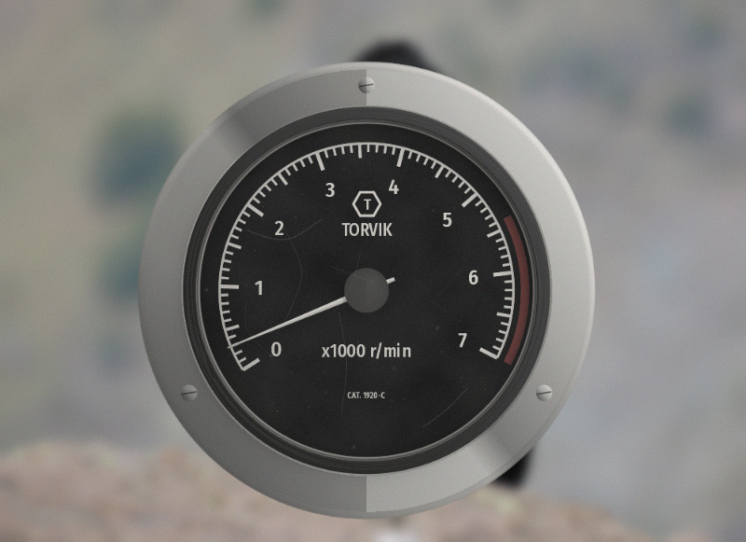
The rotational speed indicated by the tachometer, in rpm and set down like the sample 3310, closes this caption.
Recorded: 300
